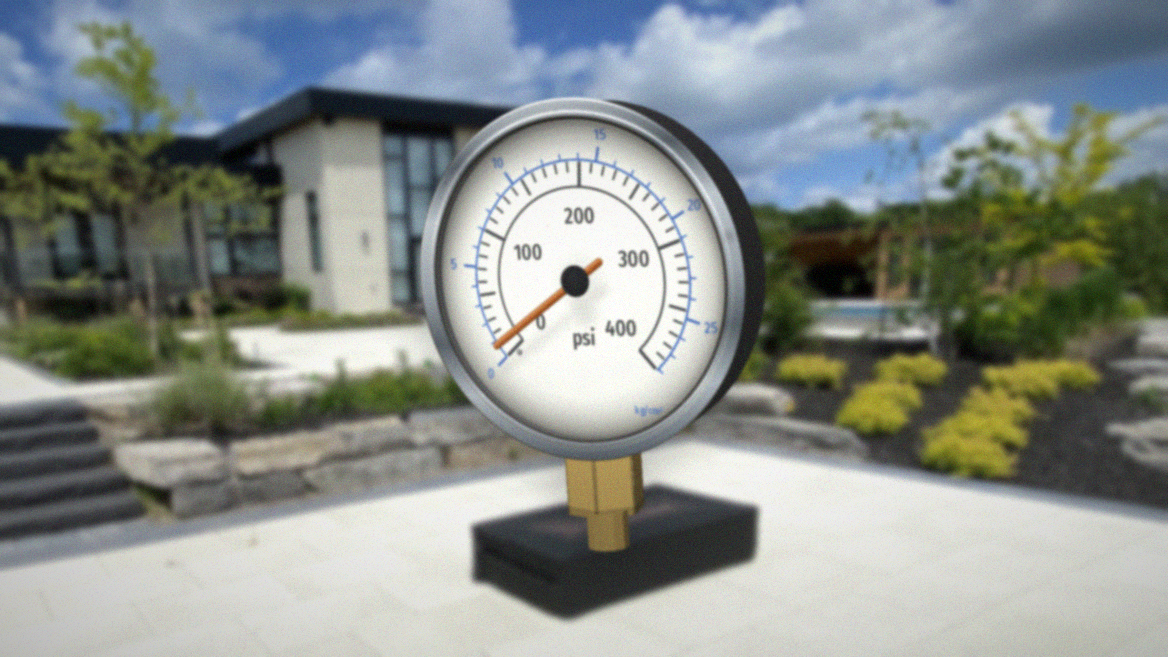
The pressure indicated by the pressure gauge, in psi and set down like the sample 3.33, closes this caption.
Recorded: 10
